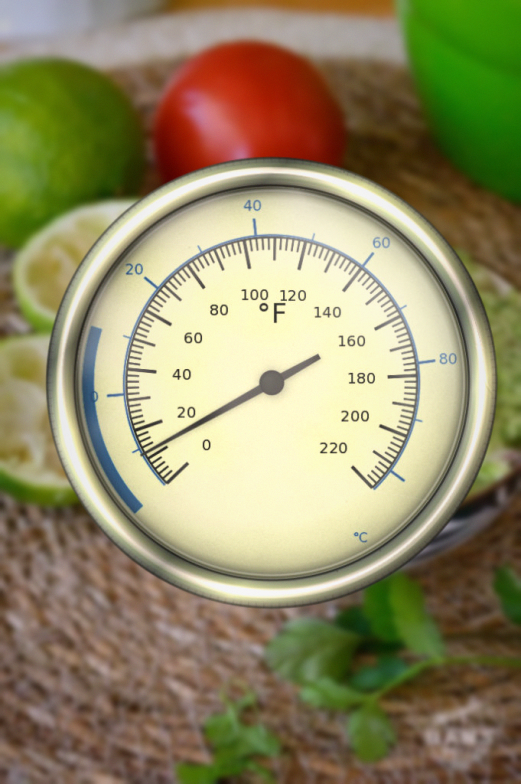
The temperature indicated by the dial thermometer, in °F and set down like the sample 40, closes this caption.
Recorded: 12
